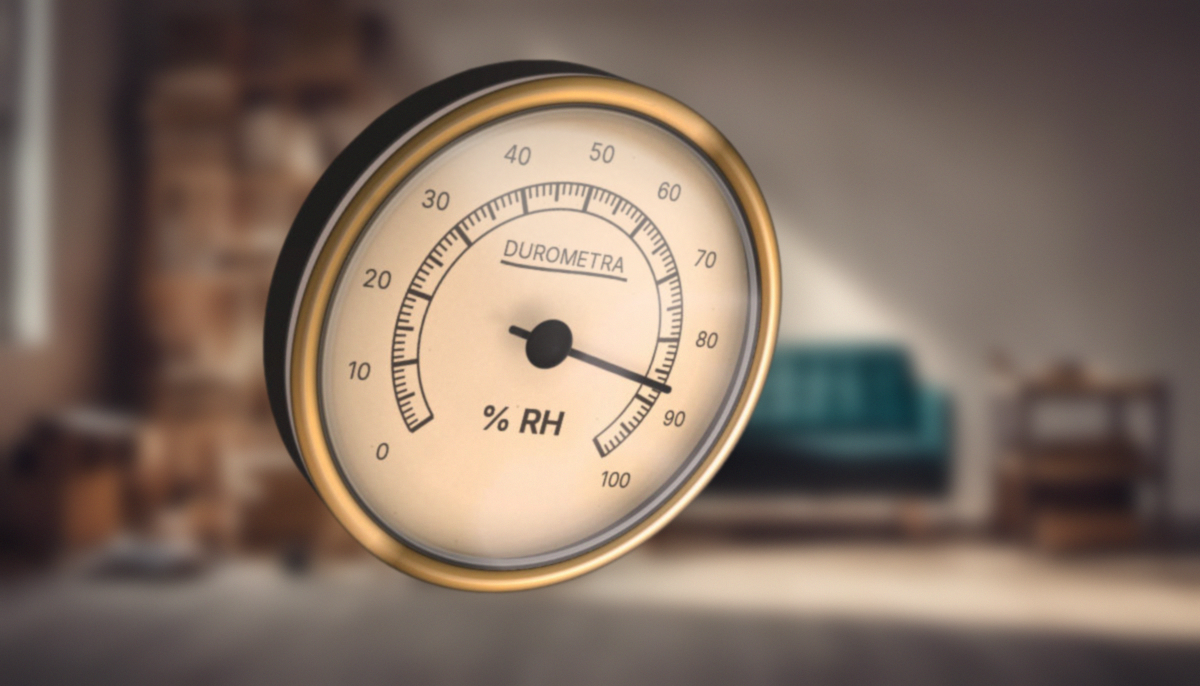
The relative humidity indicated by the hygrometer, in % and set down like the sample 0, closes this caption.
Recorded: 87
